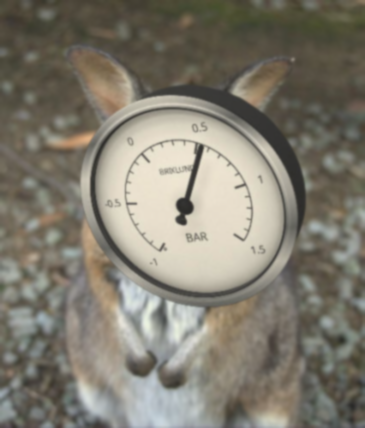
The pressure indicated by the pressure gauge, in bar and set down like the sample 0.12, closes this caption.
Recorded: 0.55
